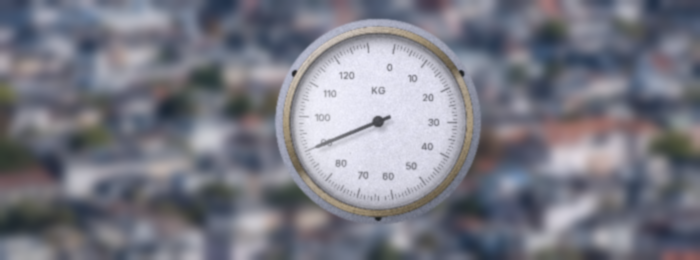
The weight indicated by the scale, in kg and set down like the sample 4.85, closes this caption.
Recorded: 90
